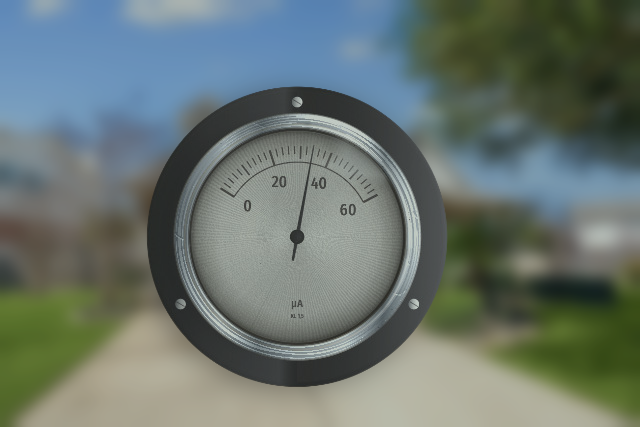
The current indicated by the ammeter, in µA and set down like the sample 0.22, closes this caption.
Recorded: 34
